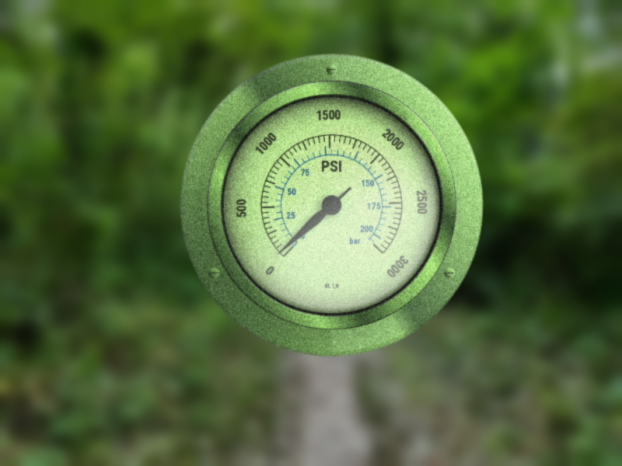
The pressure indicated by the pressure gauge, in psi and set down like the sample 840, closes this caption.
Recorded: 50
